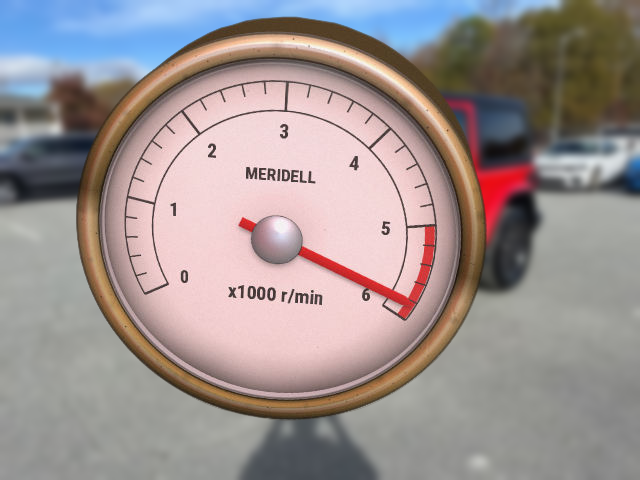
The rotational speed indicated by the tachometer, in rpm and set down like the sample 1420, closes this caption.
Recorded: 5800
